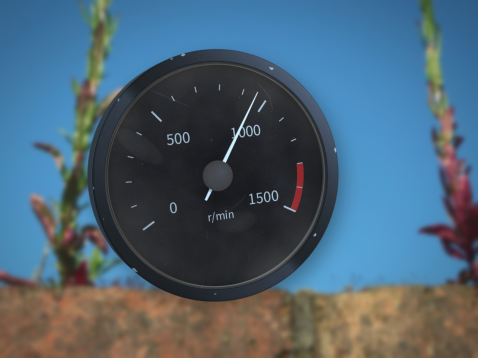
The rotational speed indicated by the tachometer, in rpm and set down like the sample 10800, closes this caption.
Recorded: 950
